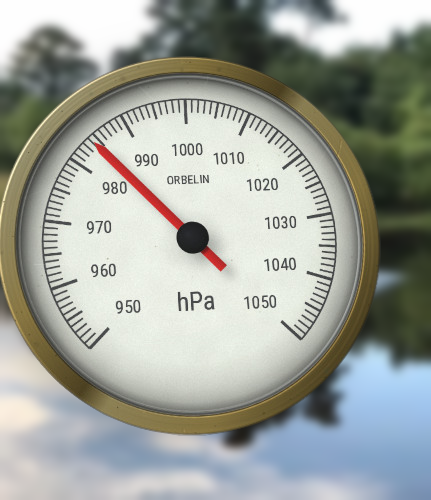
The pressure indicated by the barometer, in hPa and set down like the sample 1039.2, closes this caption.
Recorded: 984
